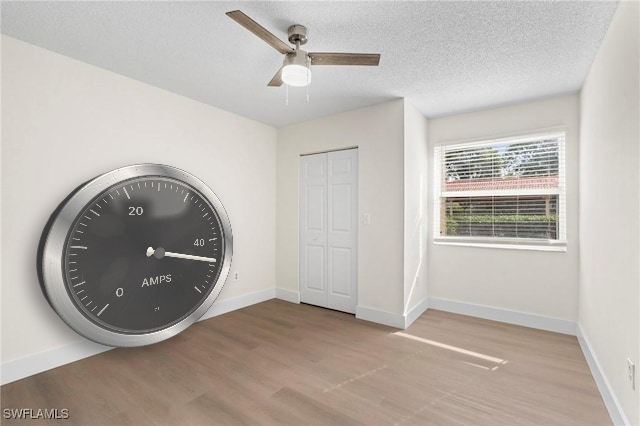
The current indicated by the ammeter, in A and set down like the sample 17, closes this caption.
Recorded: 44
